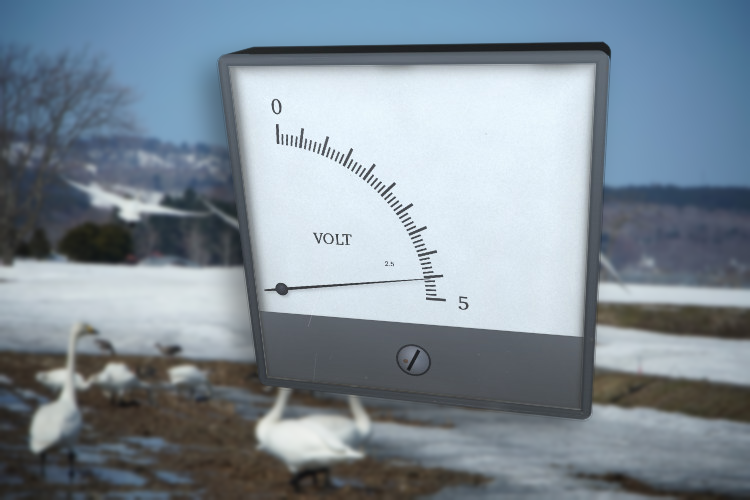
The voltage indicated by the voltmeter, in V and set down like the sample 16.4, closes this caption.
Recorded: 4.5
